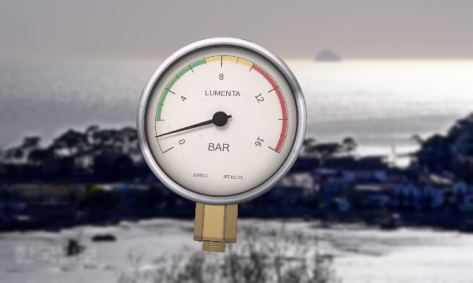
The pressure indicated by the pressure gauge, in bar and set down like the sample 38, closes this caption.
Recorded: 1
